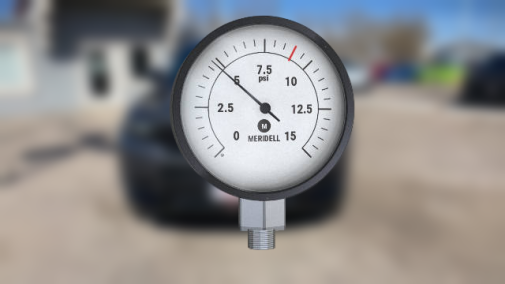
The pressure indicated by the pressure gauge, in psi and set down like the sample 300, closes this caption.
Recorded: 4.75
